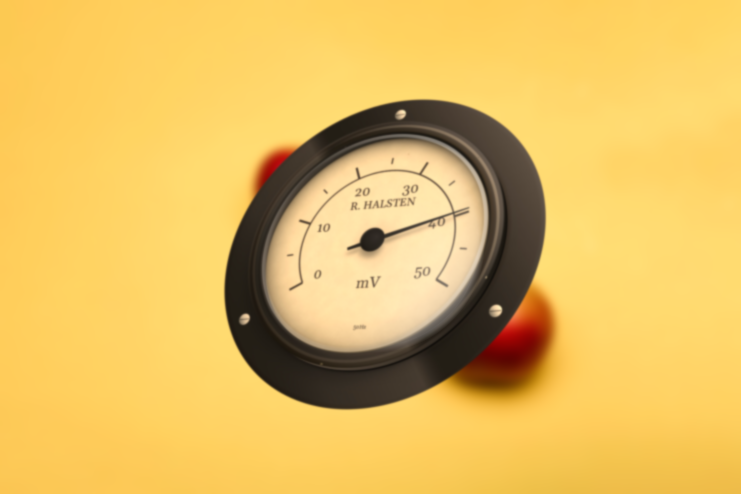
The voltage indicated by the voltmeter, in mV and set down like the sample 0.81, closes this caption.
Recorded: 40
